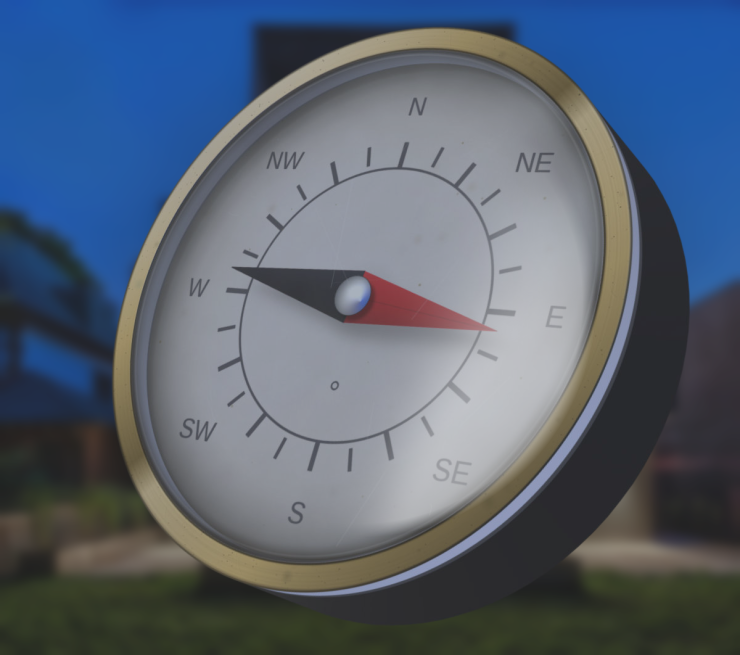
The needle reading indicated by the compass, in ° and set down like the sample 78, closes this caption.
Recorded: 97.5
